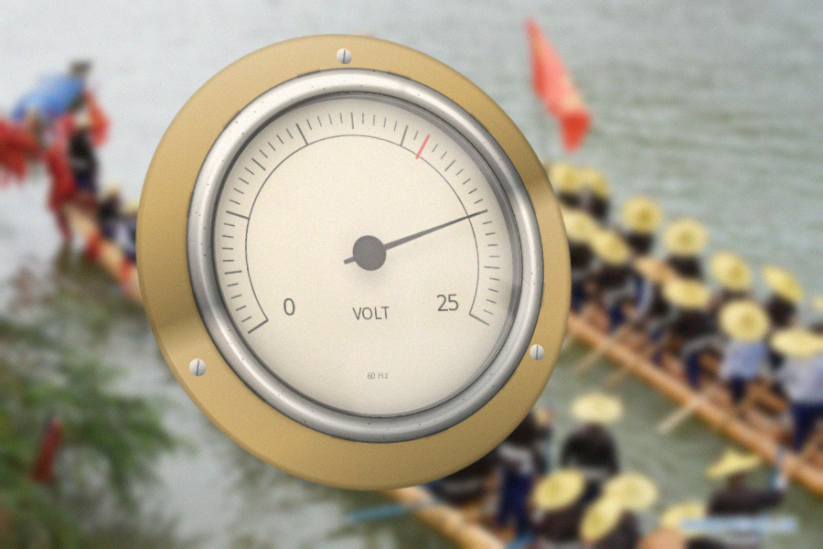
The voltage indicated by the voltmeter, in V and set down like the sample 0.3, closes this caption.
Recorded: 20
